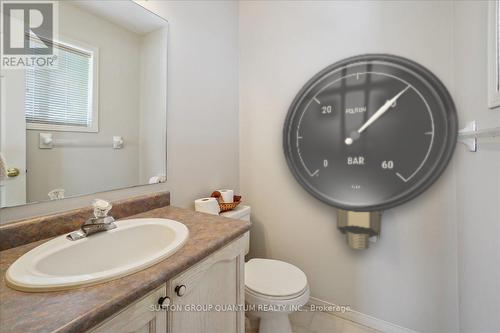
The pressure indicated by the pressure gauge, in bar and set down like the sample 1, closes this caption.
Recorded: 40
